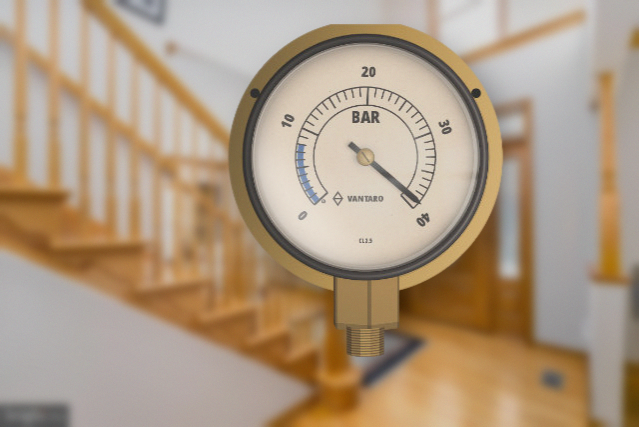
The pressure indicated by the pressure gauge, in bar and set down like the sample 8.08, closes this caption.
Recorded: 39
